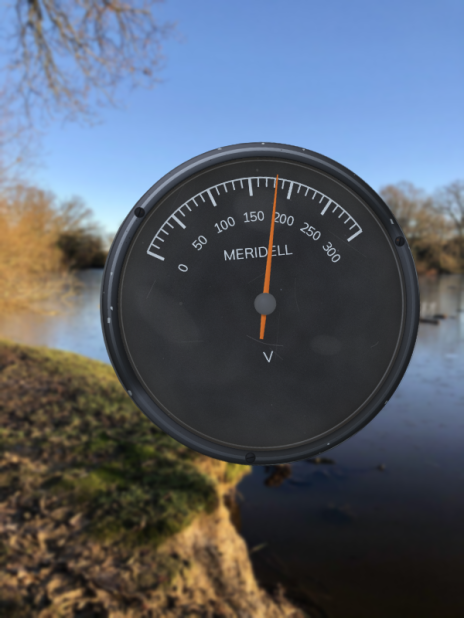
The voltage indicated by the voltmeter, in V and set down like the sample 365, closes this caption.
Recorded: 180
